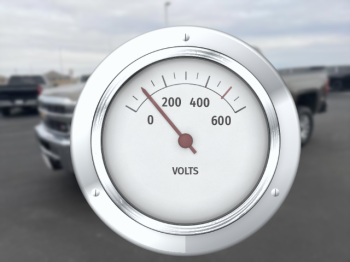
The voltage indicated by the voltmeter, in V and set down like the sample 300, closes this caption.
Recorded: 100
